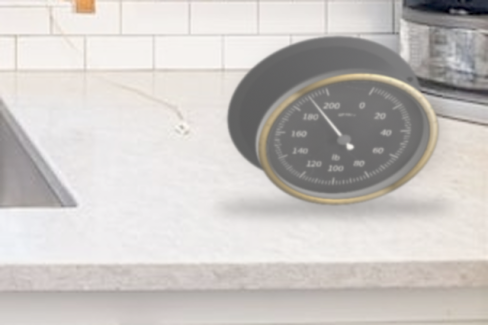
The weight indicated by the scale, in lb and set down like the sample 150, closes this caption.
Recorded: 190
